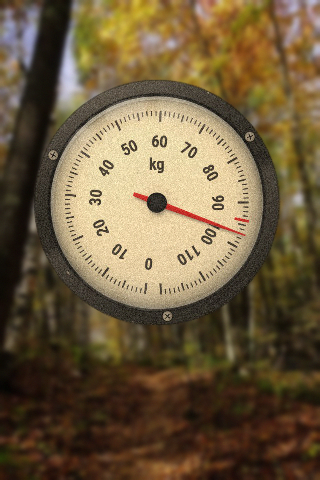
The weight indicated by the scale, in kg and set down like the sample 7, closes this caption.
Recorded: 97
